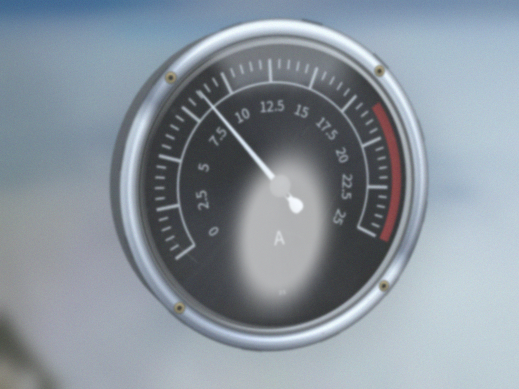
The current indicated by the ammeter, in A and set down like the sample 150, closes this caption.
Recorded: 8.5
